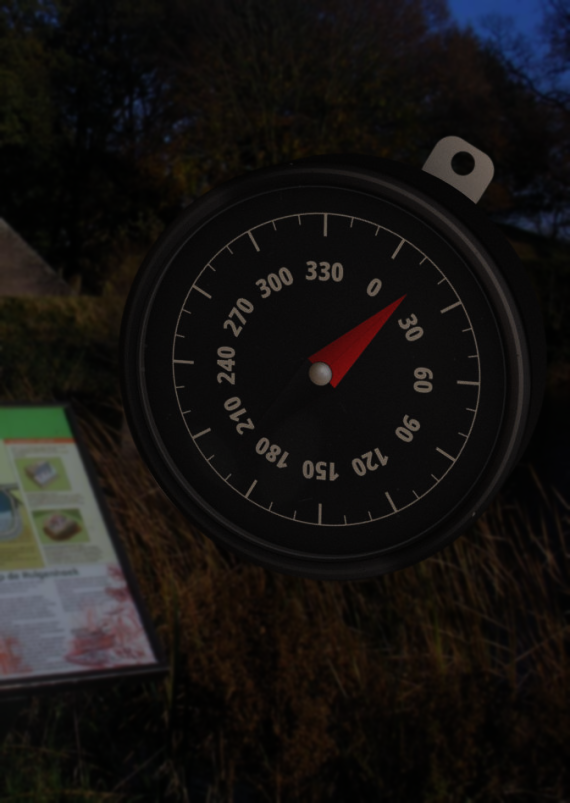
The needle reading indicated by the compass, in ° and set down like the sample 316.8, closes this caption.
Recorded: 15
